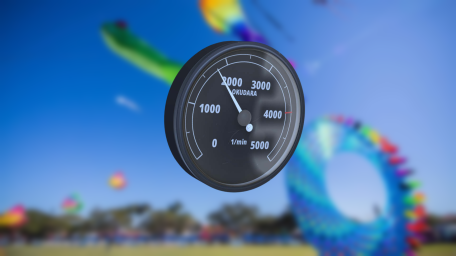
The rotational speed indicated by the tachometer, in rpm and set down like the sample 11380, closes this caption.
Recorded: 1750
